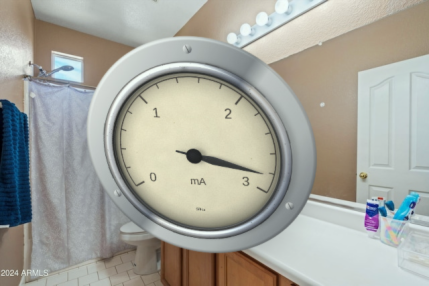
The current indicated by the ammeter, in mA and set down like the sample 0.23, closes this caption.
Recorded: 2.8
